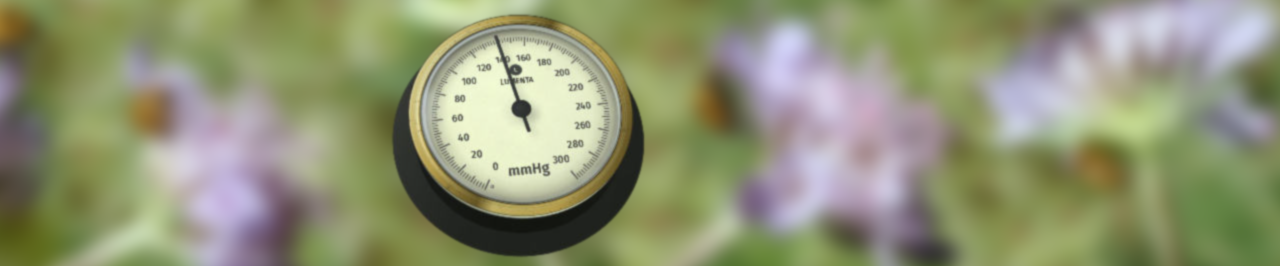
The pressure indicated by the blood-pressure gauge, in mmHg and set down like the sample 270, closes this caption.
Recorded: 140
